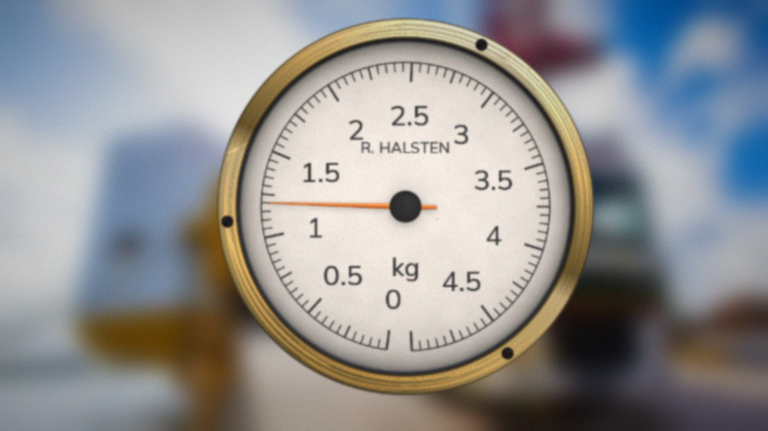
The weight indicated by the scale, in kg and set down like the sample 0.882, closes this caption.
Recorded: 1.2
